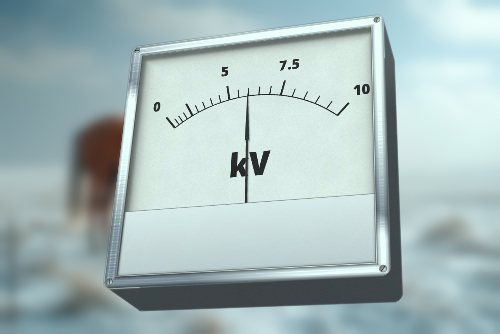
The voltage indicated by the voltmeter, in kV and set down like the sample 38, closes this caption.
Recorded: 6
